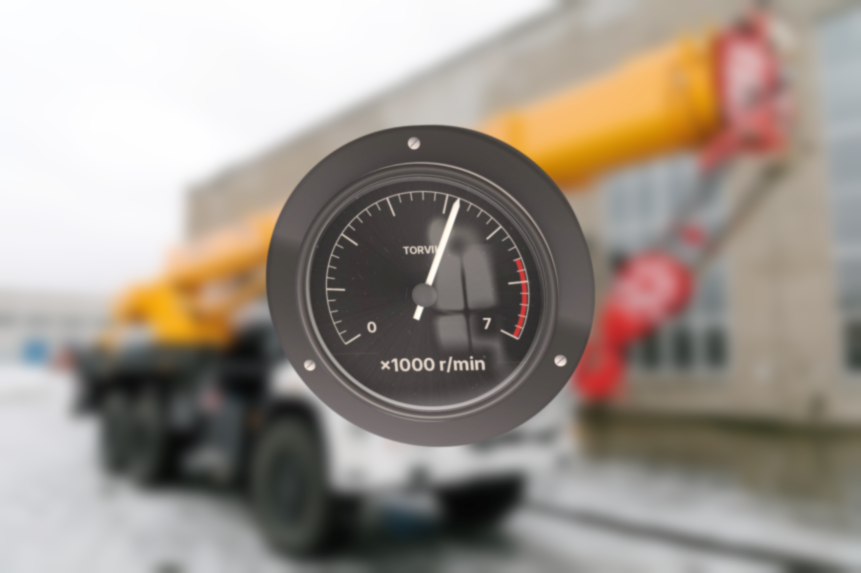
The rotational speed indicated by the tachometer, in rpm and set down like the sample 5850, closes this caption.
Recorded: 4200
